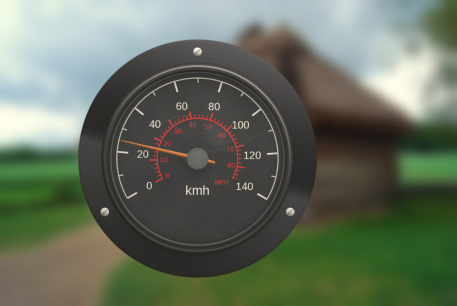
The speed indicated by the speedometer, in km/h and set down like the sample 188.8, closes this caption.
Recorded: 25
